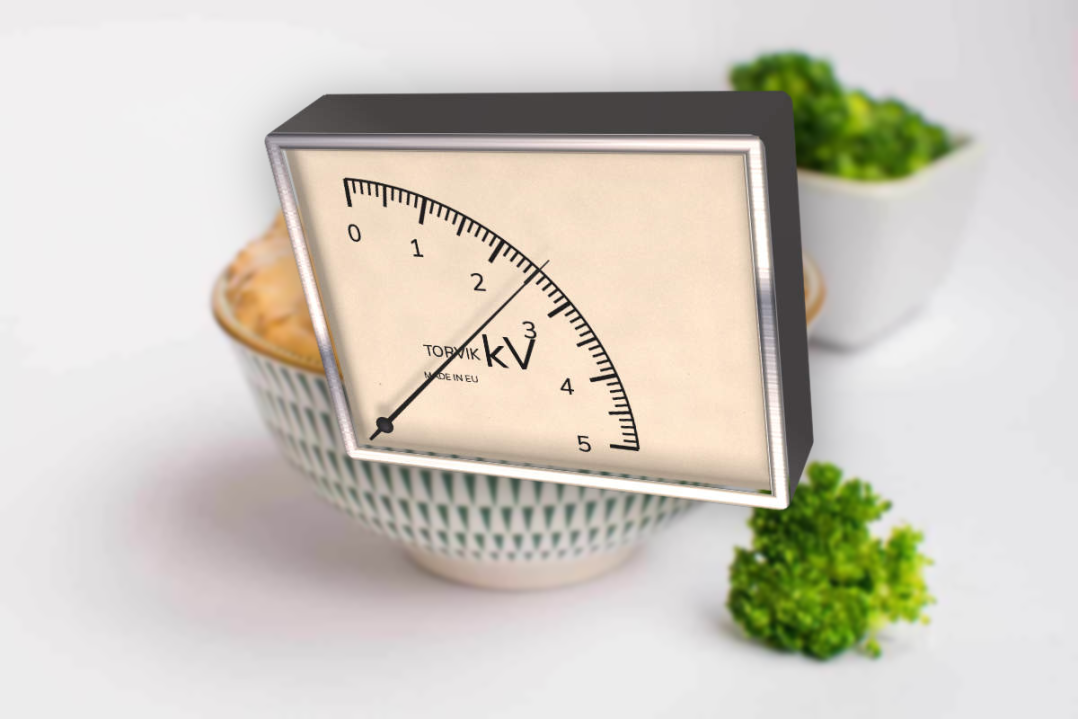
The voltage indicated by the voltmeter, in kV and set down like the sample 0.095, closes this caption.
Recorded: 2.5
